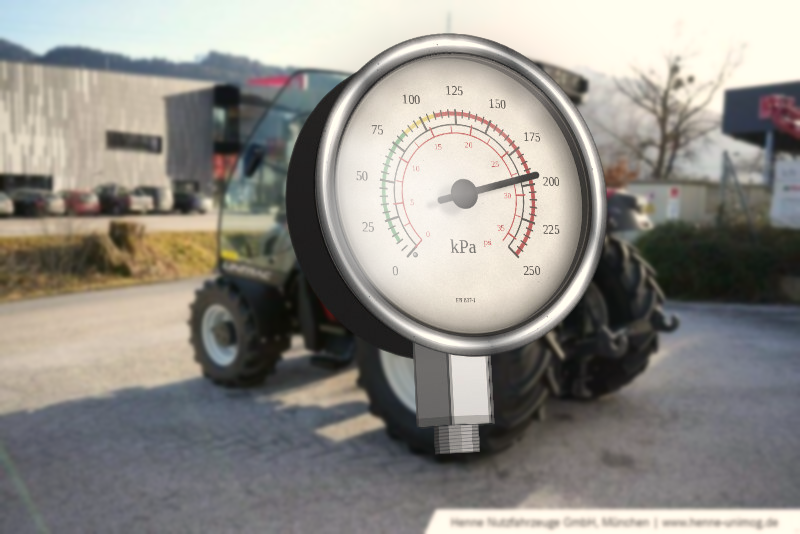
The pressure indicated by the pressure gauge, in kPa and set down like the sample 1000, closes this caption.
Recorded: 195
